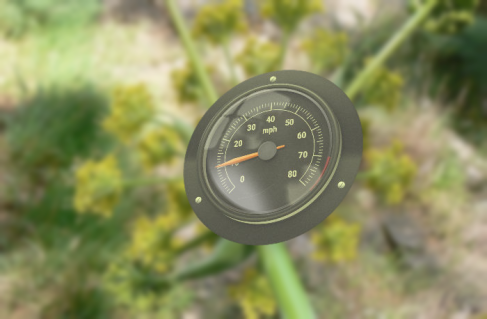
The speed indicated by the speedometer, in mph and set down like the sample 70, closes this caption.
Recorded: 10
